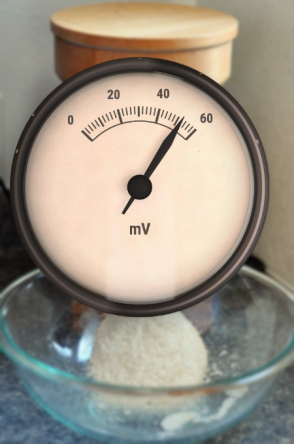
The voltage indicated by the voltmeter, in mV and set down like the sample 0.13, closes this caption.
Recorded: 52
